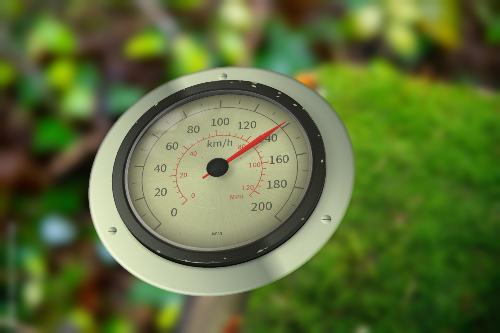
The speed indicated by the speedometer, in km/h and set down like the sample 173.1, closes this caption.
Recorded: 140
